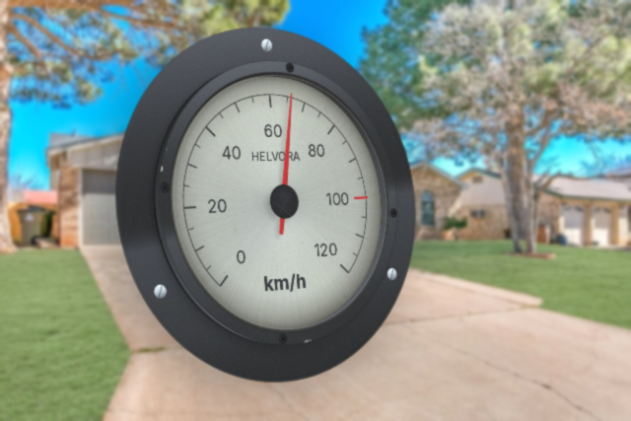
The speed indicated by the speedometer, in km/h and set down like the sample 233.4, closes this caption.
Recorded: 65
